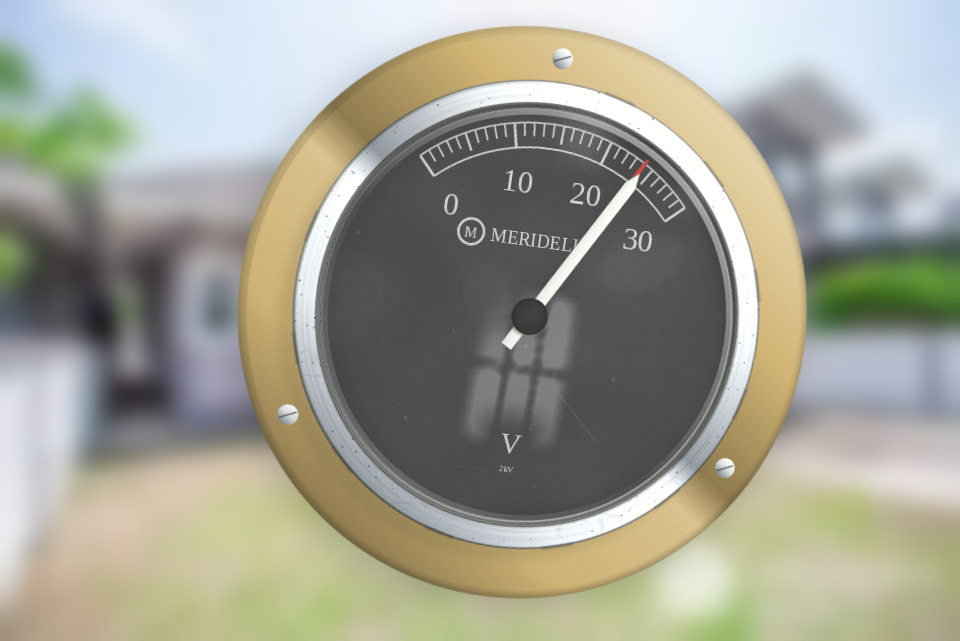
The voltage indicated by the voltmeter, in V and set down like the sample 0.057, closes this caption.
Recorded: 24
